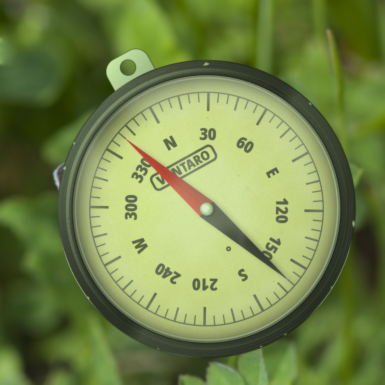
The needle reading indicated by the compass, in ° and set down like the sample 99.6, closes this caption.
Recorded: 340
